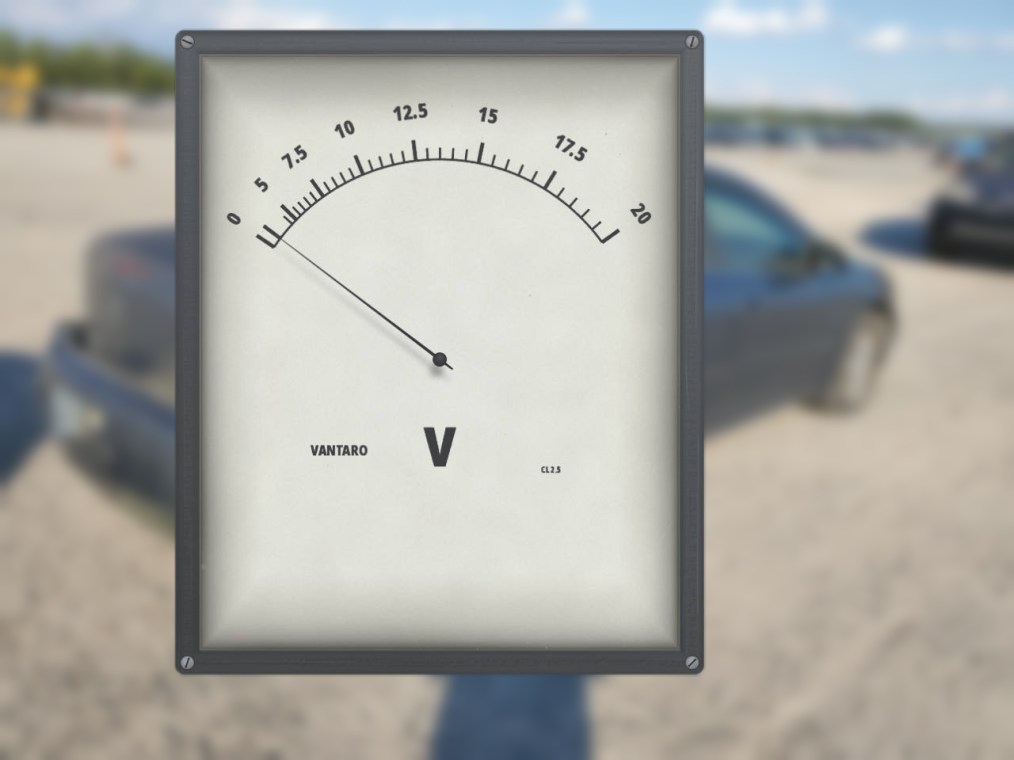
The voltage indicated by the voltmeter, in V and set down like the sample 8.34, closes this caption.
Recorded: 2.5
